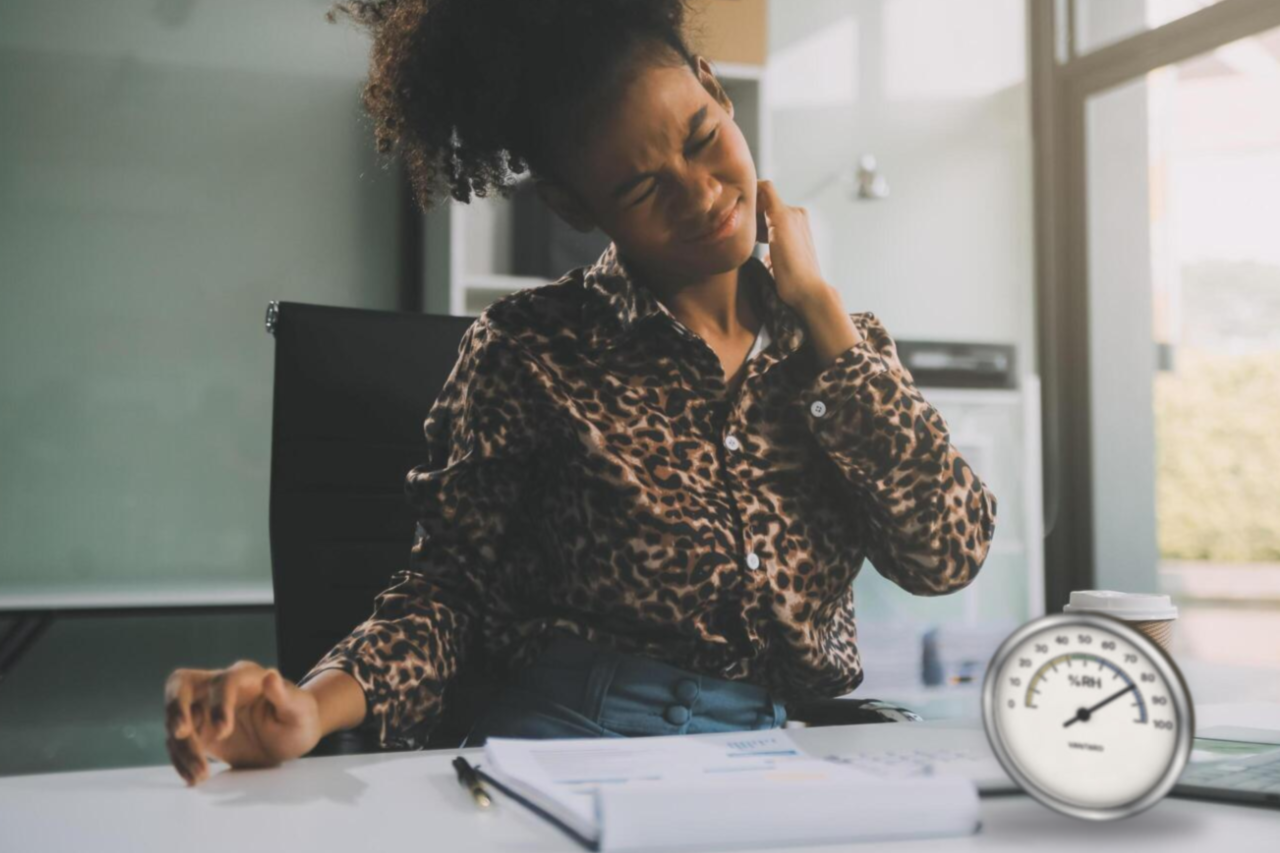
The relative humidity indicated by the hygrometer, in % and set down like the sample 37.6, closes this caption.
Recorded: 80
